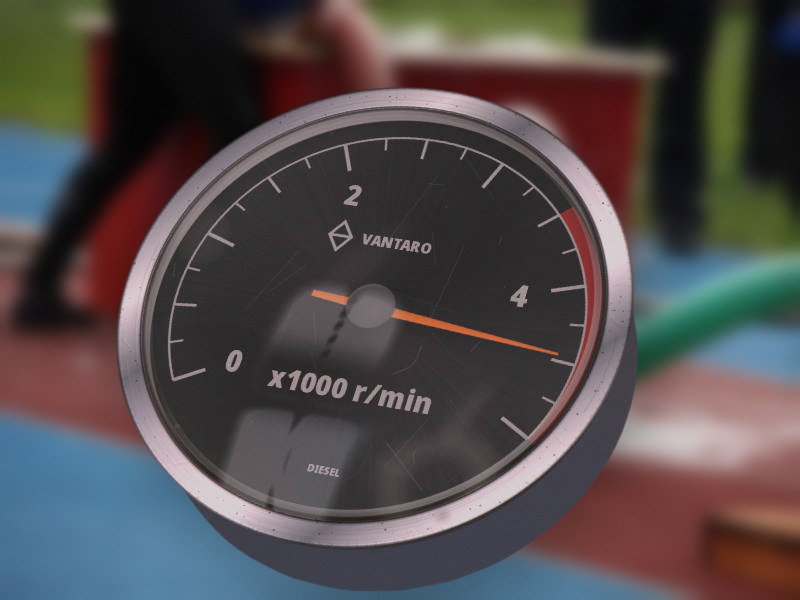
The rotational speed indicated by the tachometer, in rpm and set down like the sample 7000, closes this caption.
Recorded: 4500
